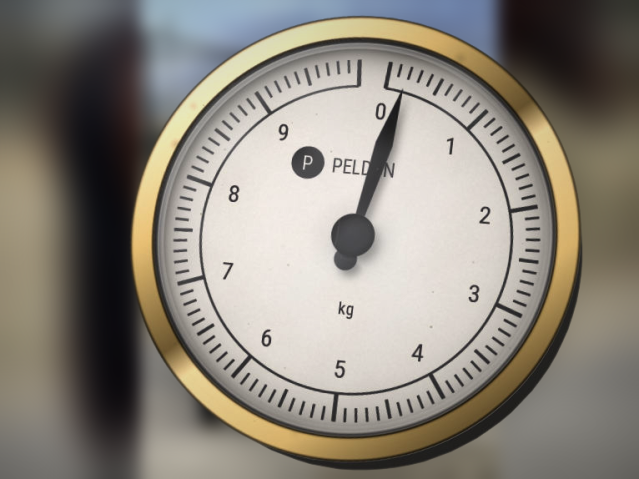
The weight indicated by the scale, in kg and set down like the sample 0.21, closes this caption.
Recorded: 0.2
